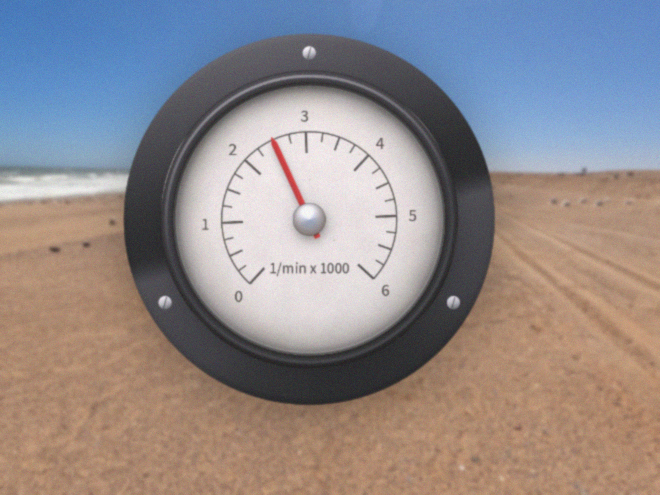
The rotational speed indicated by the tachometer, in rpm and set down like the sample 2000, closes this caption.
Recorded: 2500
